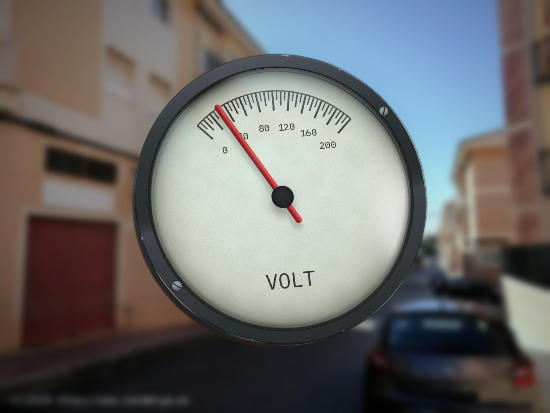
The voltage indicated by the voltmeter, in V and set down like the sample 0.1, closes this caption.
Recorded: 30
